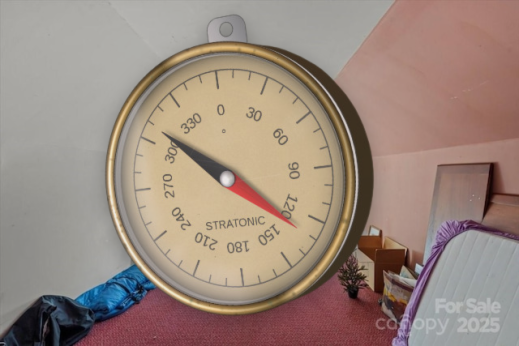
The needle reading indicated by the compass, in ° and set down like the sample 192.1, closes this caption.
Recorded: 130
